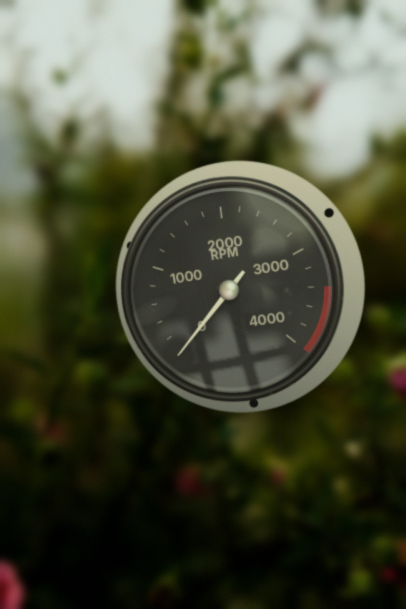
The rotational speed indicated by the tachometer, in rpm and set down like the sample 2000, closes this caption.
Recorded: 0
